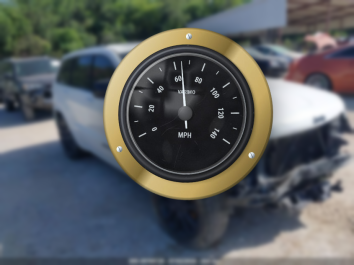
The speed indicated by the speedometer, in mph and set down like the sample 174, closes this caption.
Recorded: 65
